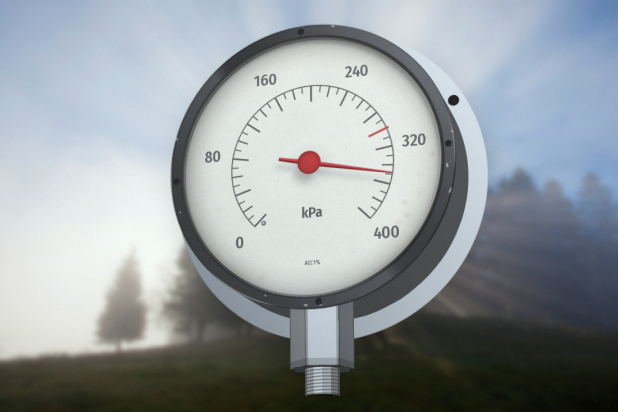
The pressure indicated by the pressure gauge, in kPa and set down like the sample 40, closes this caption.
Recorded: 350
